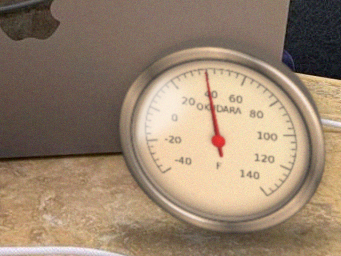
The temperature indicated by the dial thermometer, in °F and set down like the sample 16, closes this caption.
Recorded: 40
